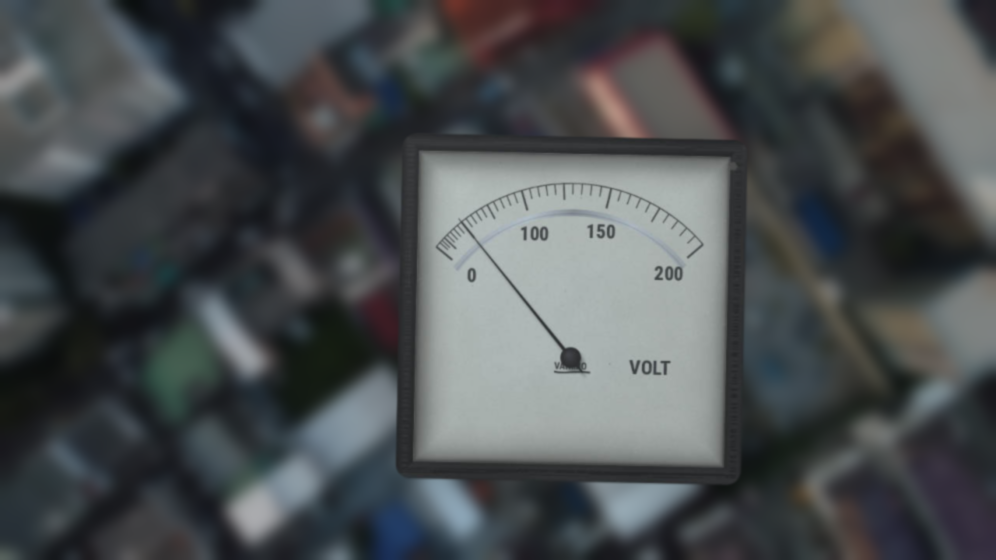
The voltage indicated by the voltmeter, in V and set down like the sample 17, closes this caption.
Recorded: 50
